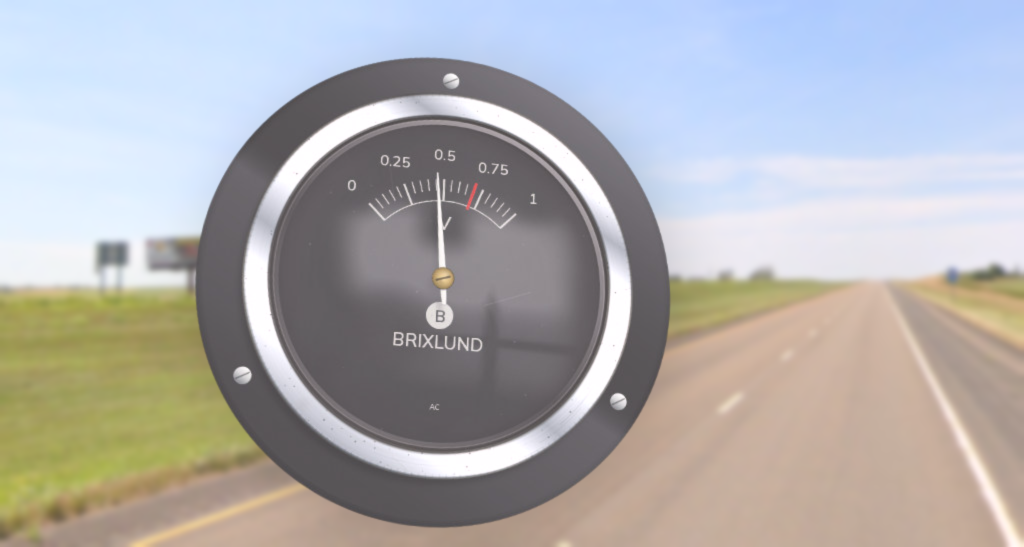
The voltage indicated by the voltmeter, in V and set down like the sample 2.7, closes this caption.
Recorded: 0.45
